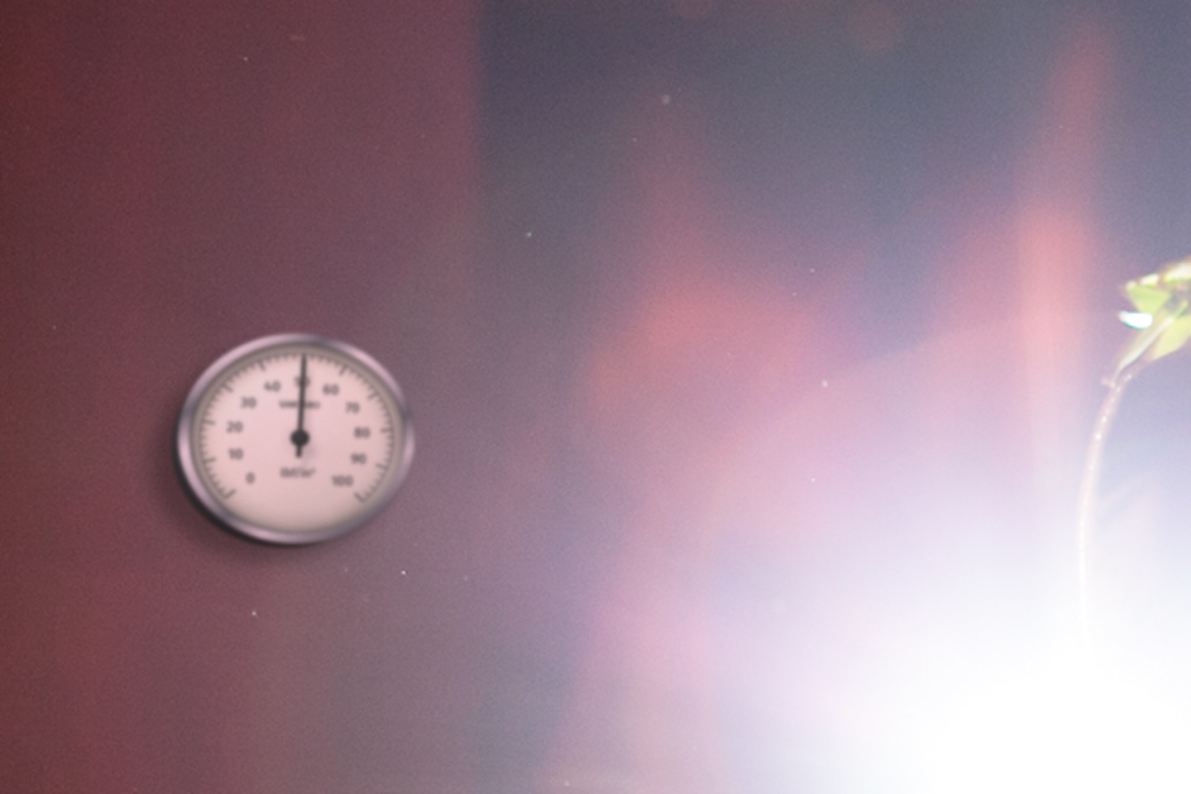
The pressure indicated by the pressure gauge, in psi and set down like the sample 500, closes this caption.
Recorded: 50
